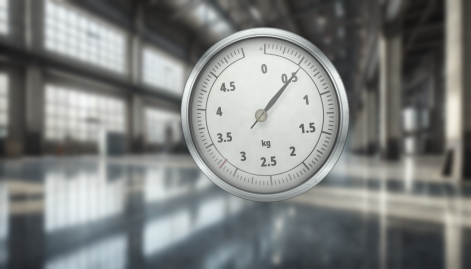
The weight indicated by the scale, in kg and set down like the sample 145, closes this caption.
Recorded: 0.55
